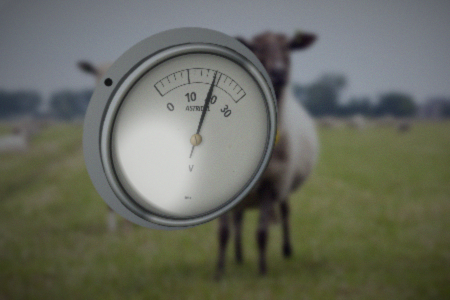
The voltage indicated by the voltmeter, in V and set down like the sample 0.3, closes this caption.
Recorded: 18
